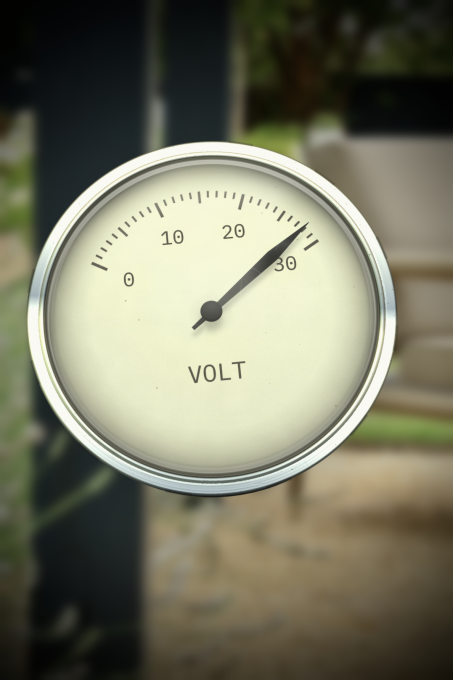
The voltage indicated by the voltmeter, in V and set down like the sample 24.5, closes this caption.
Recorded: 28
